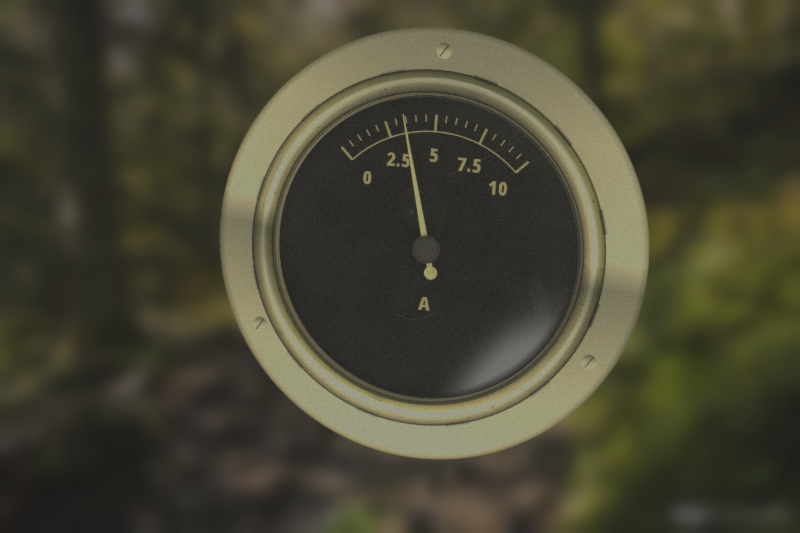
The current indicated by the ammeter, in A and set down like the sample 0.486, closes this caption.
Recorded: 3.5
